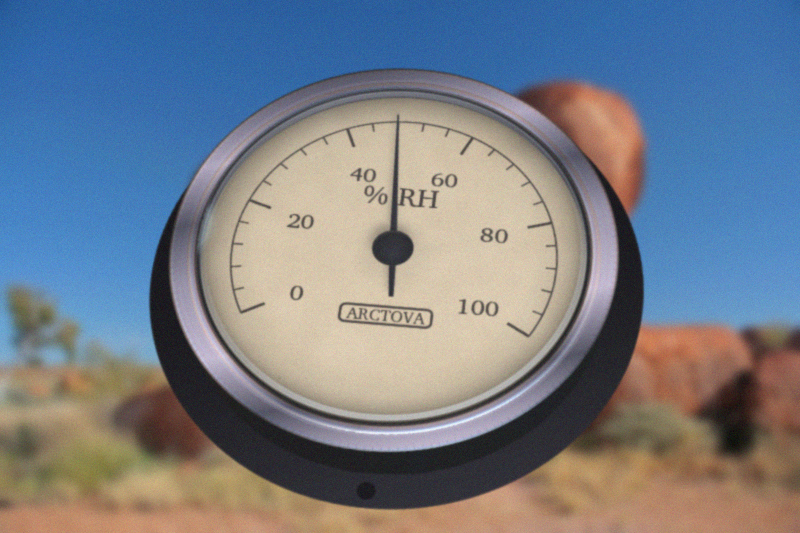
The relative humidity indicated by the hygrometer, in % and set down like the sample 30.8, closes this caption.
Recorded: 48
